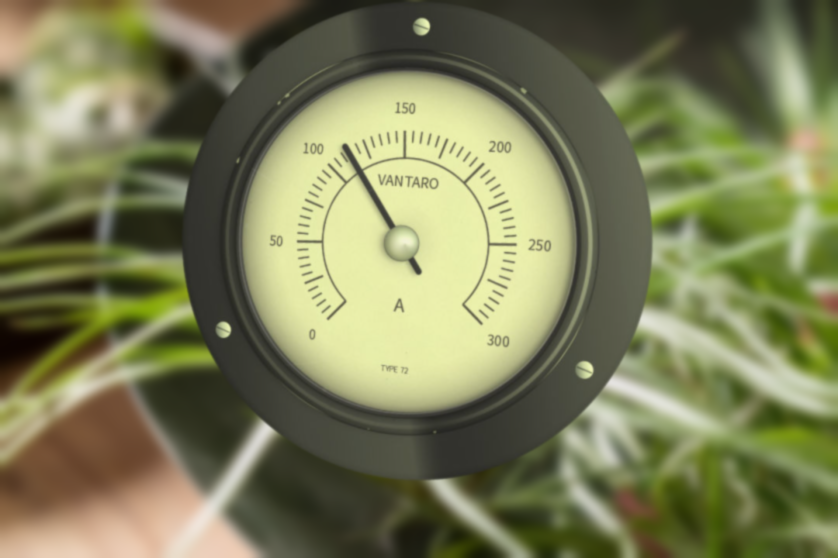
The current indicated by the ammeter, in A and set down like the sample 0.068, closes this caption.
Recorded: 115
